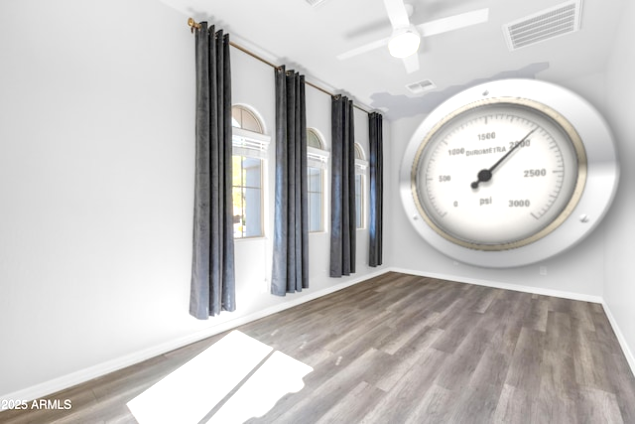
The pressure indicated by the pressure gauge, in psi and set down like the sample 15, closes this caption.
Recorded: 2000
